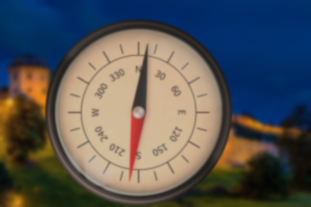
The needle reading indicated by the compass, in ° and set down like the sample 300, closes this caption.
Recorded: 187.5
